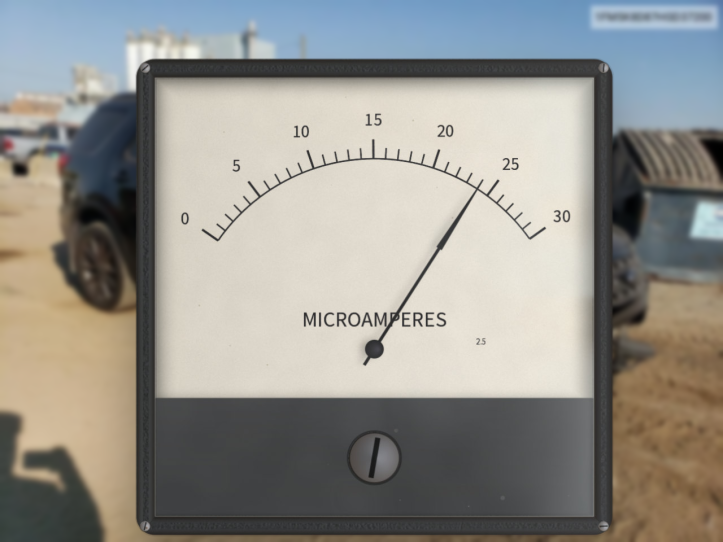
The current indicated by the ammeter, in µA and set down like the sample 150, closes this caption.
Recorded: 24
